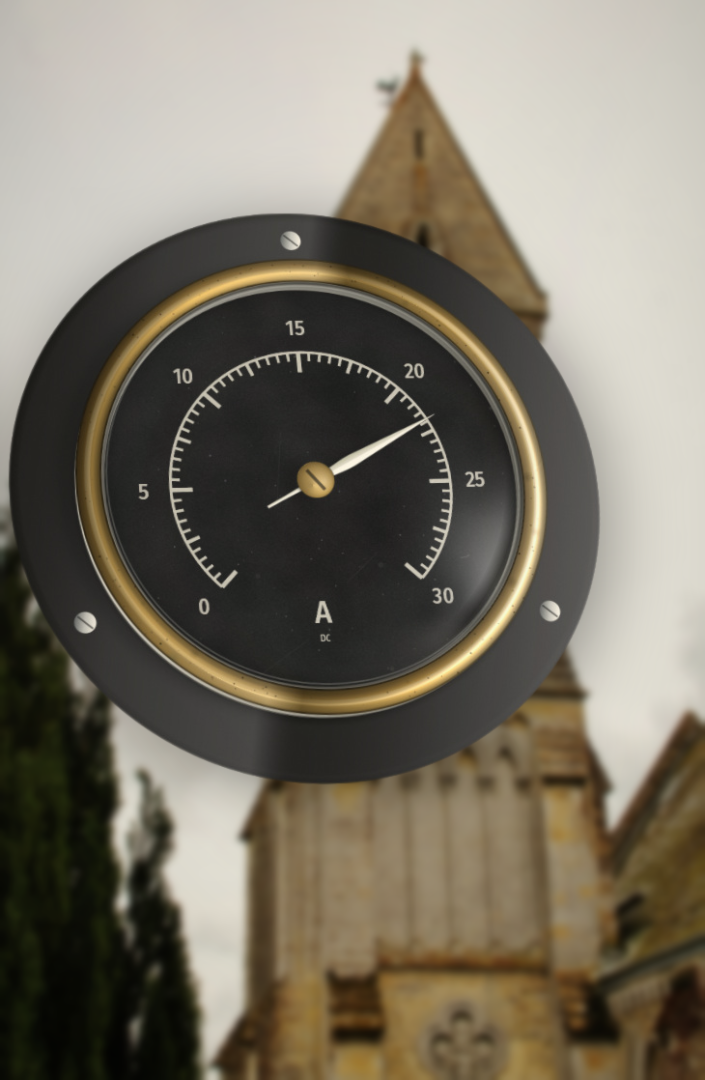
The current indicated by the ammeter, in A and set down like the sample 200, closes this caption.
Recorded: 22
